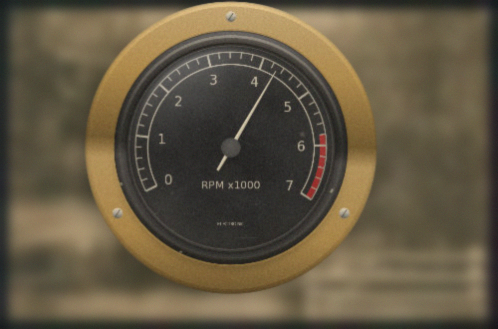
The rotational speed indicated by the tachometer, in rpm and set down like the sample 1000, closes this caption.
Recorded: 4300
